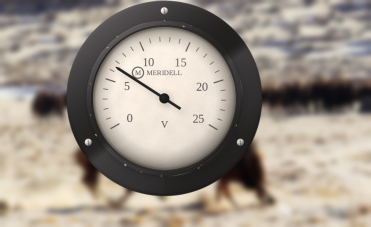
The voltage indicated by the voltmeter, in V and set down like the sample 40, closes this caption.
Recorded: 6.5
